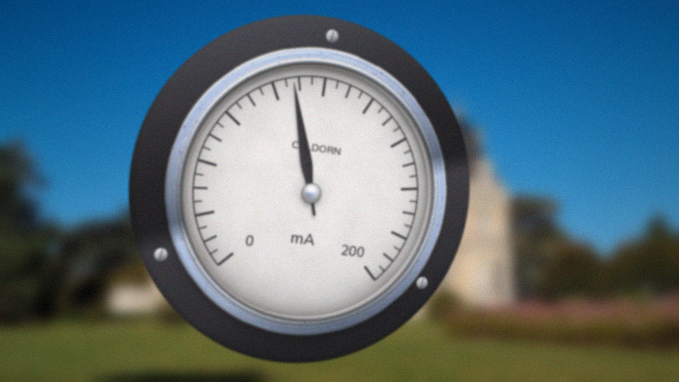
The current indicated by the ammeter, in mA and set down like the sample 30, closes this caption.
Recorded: 87.5
